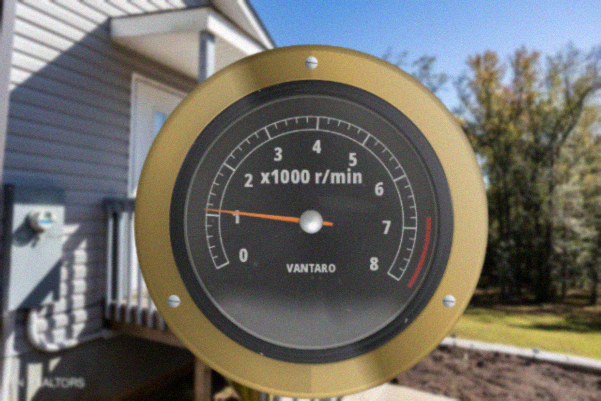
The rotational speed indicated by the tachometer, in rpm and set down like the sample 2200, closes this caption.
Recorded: 1100
